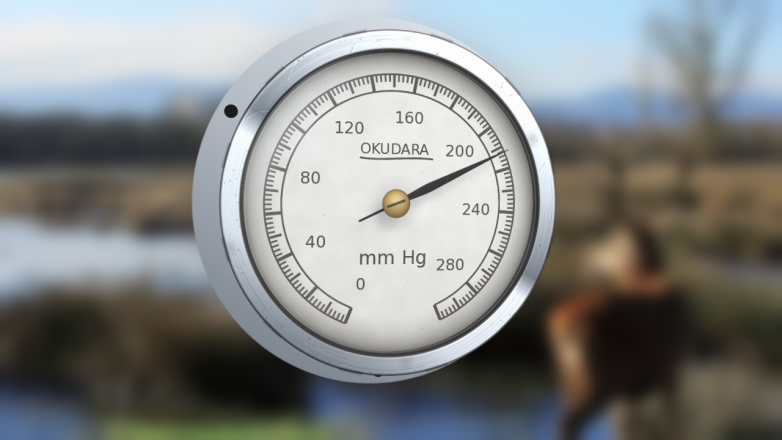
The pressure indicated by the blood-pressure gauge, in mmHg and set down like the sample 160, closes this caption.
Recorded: 212
